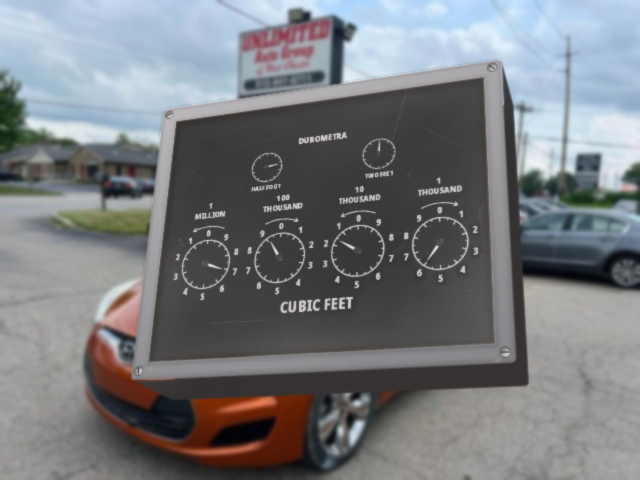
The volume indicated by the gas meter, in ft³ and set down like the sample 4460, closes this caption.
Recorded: 691600
